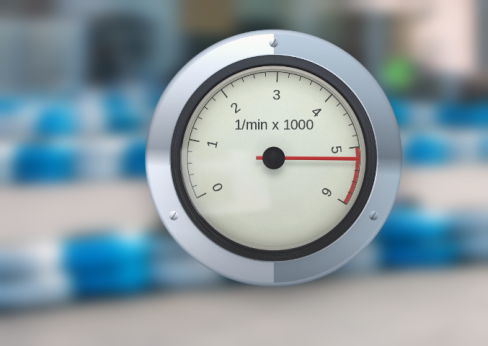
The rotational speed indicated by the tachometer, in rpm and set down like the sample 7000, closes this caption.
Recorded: 5200
